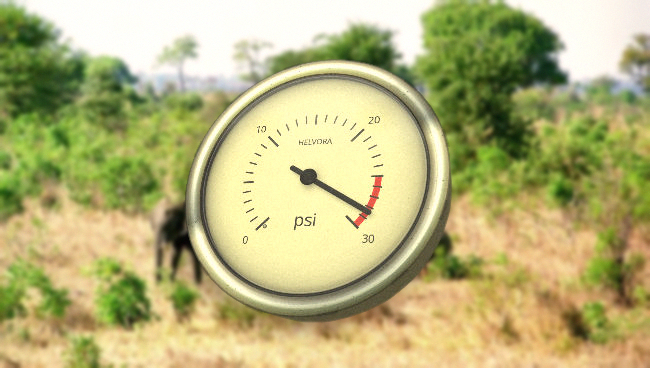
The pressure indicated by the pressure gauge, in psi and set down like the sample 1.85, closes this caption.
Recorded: 28.5
